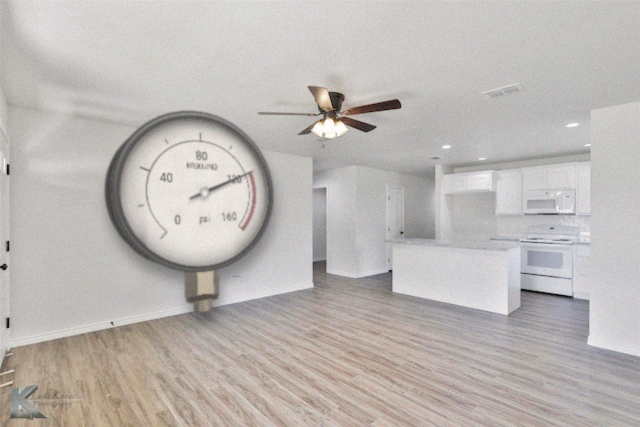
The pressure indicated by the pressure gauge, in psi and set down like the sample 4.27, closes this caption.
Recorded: 120
